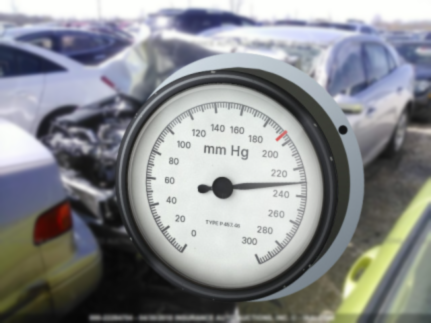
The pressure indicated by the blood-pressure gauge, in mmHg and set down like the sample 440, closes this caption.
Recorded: 230
